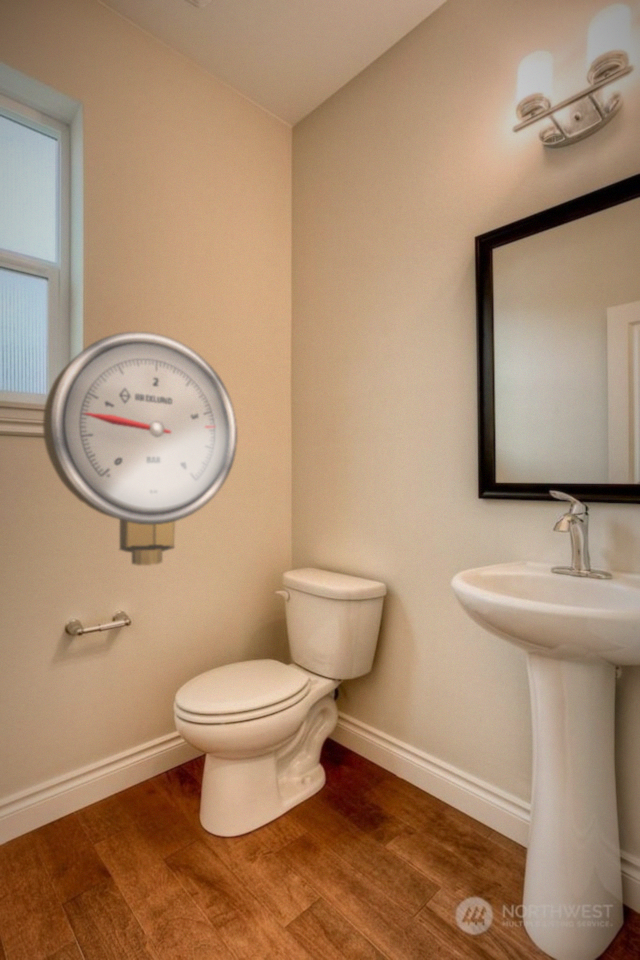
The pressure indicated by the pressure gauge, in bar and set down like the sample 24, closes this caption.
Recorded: 0.75
